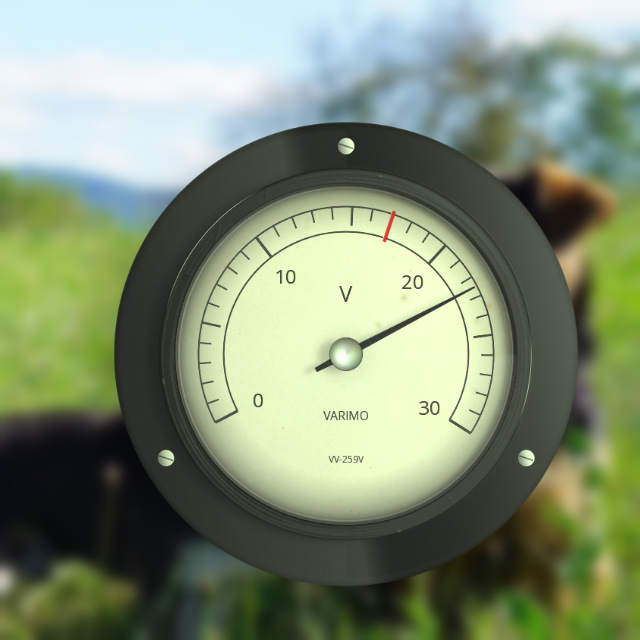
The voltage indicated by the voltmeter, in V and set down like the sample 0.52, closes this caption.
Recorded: 22.5
